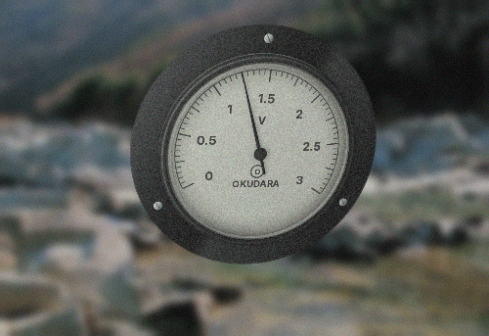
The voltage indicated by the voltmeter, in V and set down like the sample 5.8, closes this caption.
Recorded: 1.25
